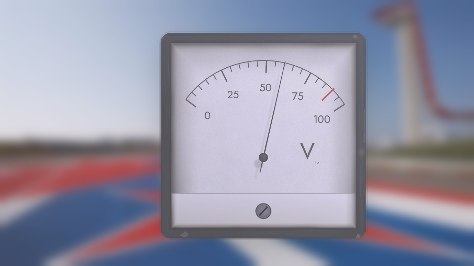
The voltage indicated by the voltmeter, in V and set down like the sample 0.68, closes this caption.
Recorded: 60
